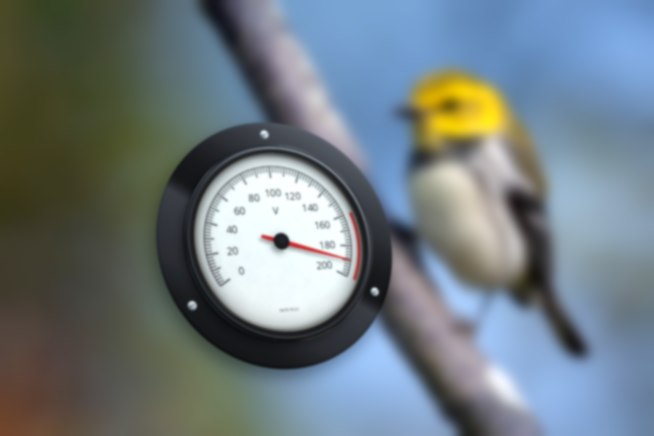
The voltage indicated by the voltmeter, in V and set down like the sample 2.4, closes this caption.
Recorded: 190
